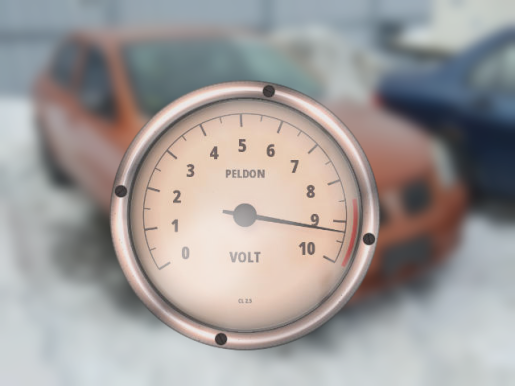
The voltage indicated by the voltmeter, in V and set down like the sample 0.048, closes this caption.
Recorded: 9.25
